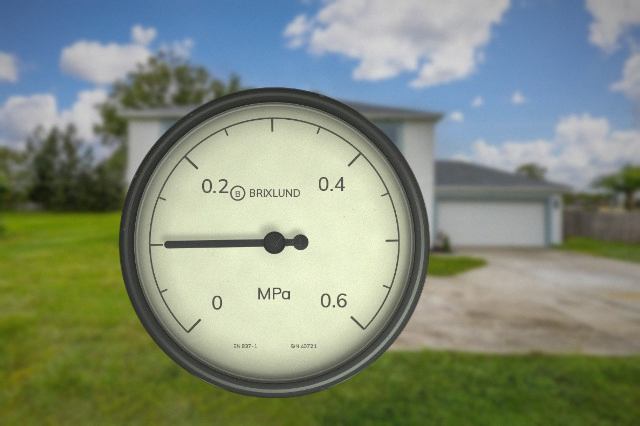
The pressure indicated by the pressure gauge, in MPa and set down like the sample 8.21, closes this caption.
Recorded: 0.1
